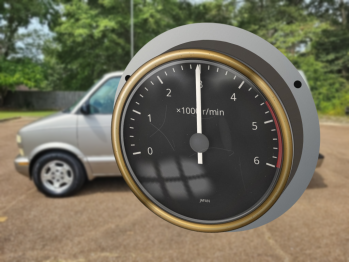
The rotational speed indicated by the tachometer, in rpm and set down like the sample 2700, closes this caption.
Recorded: 3000
